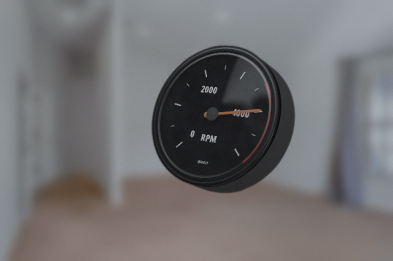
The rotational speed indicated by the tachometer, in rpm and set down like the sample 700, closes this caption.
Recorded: 4000
